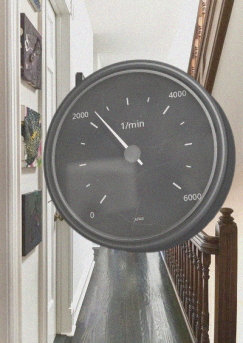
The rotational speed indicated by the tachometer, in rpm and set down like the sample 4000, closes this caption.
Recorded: 2250
